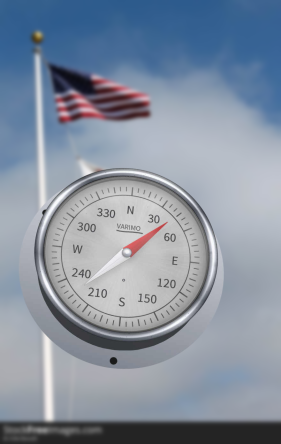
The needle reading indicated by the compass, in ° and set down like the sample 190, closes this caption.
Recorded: 45
